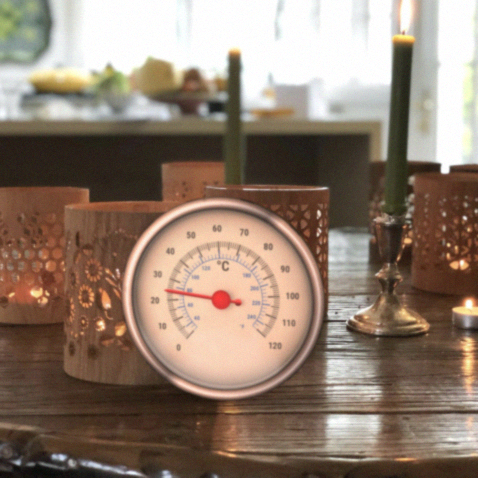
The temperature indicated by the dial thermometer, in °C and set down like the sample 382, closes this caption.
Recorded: 25
